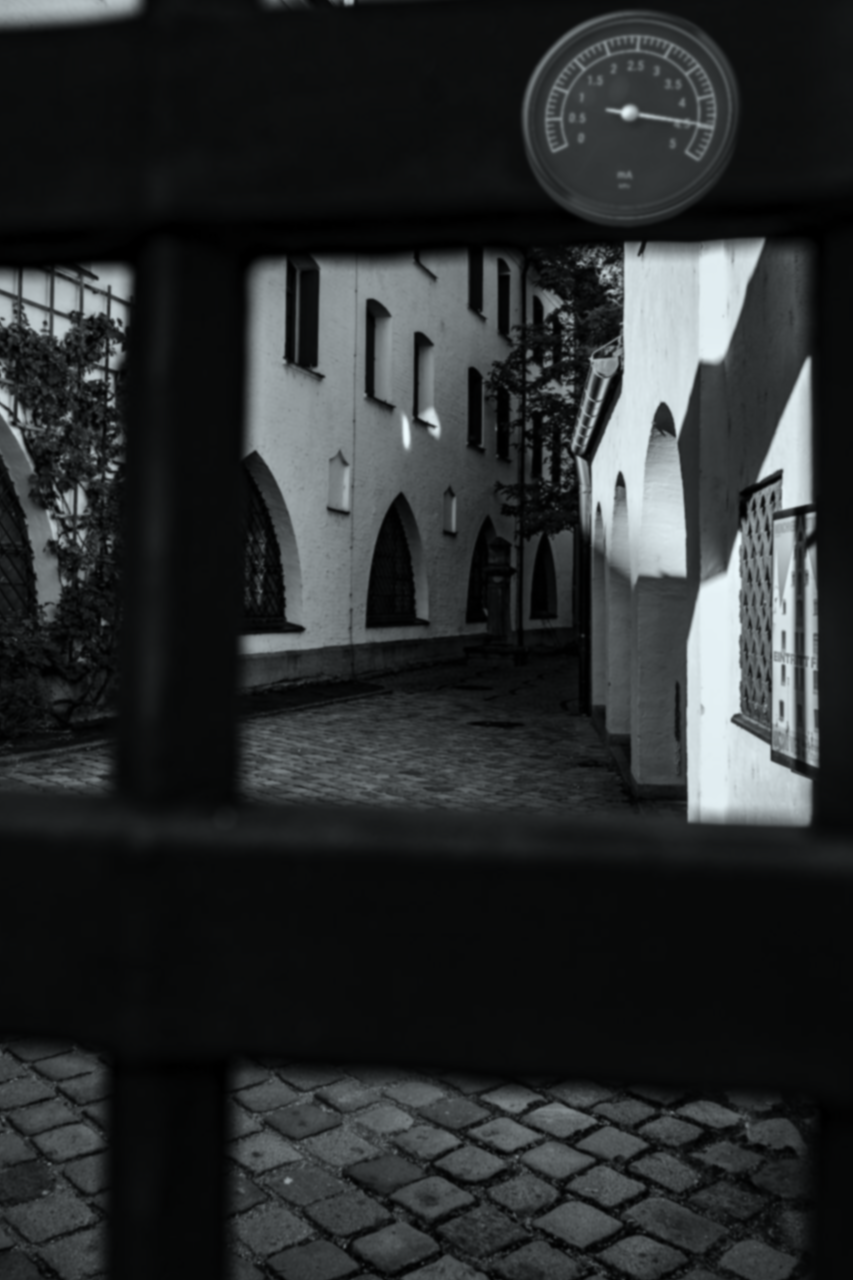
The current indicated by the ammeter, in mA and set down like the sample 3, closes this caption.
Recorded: 4.5
